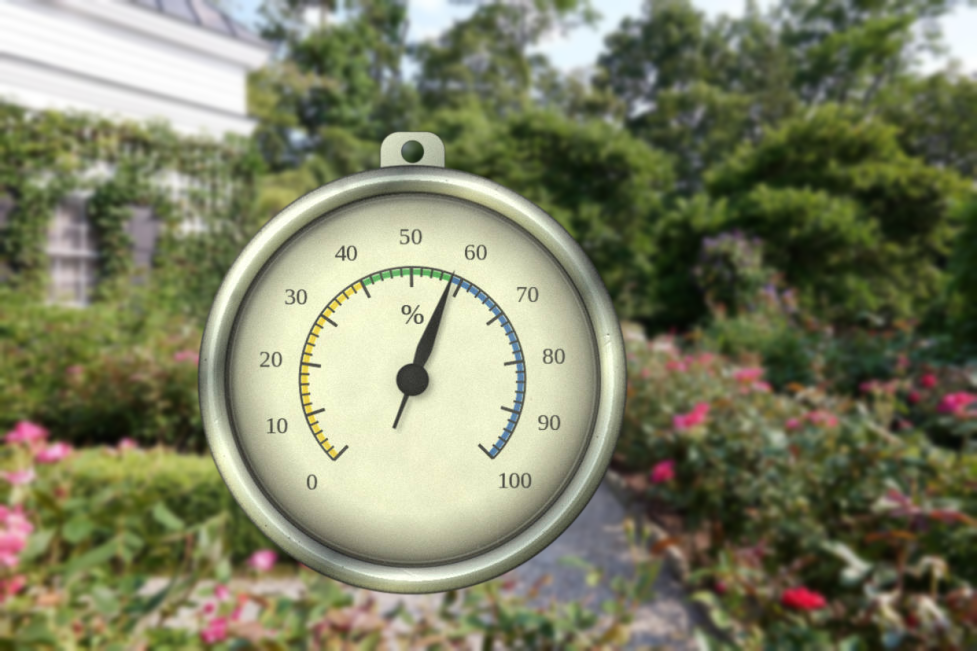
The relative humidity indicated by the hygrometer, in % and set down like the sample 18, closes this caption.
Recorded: 58
